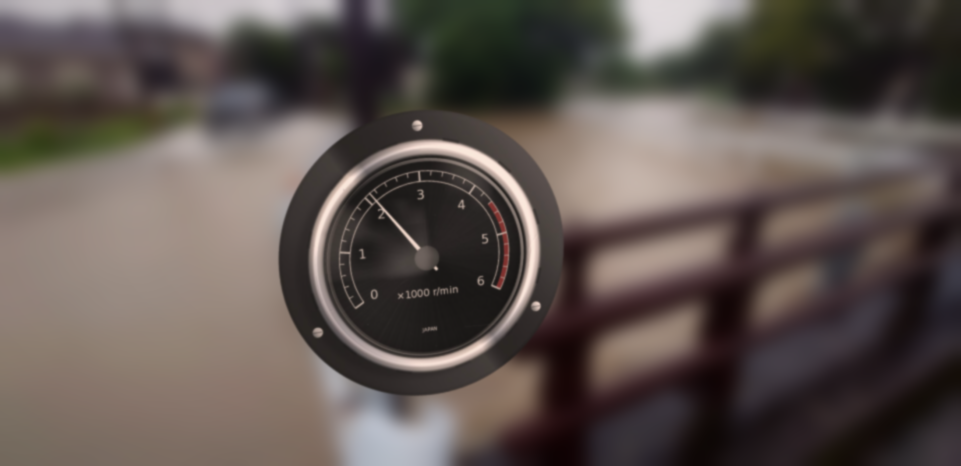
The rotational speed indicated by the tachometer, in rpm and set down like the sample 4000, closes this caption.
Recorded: 2100
